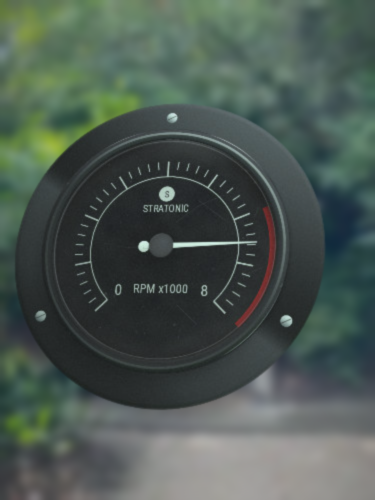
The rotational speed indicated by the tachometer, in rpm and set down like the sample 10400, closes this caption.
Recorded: 6600
